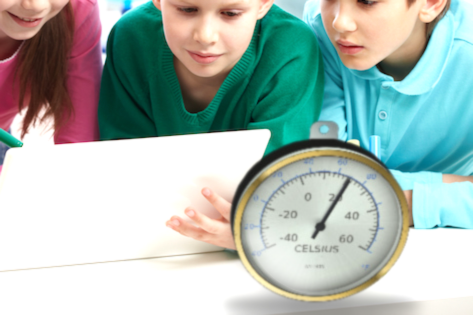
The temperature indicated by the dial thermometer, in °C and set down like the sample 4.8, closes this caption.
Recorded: 20
